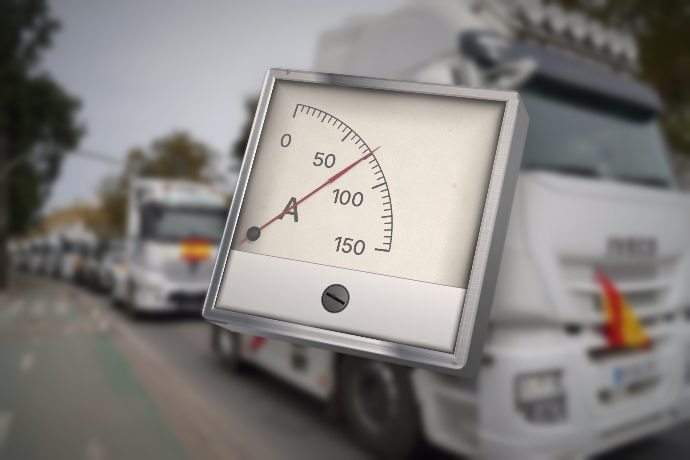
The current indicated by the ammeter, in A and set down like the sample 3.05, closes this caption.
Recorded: 75
